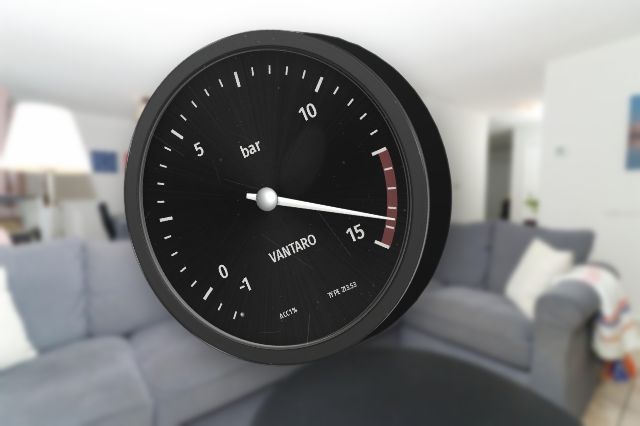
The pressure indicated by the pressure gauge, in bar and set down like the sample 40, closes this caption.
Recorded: 14.25
